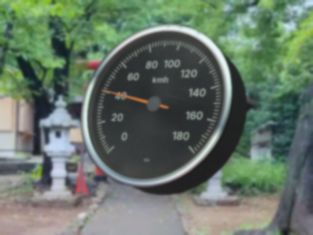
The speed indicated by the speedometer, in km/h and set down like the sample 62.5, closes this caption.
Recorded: 40
